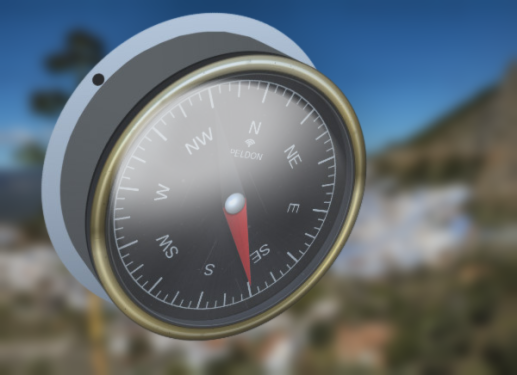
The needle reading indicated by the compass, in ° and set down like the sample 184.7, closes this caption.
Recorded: 150
